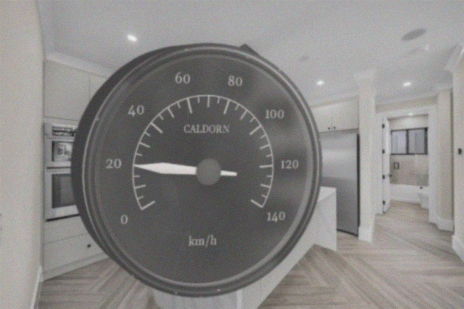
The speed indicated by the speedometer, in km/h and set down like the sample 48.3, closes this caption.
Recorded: 20
